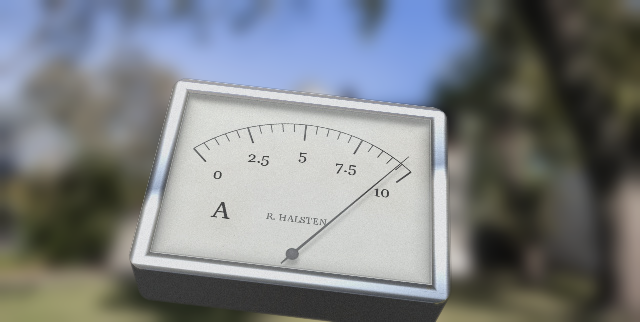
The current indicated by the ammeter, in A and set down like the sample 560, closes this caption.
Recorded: 9.5
